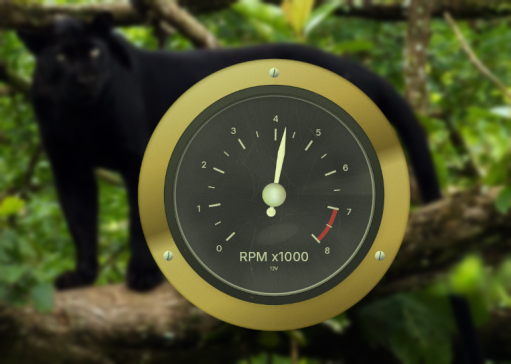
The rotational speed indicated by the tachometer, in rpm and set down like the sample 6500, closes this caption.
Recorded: 4250
